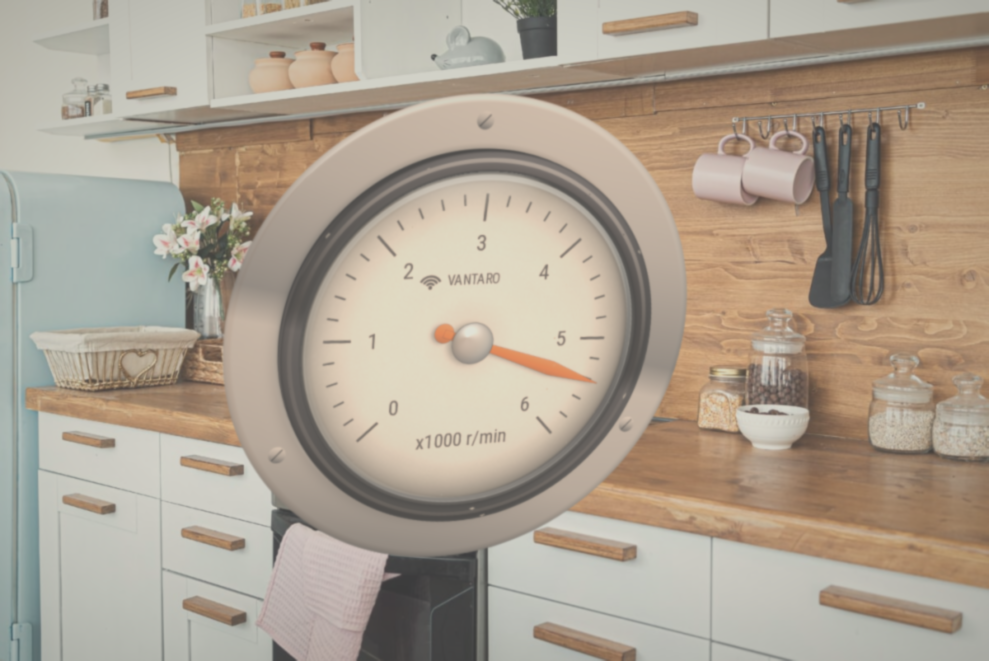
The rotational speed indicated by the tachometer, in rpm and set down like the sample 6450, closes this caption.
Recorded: 5400
